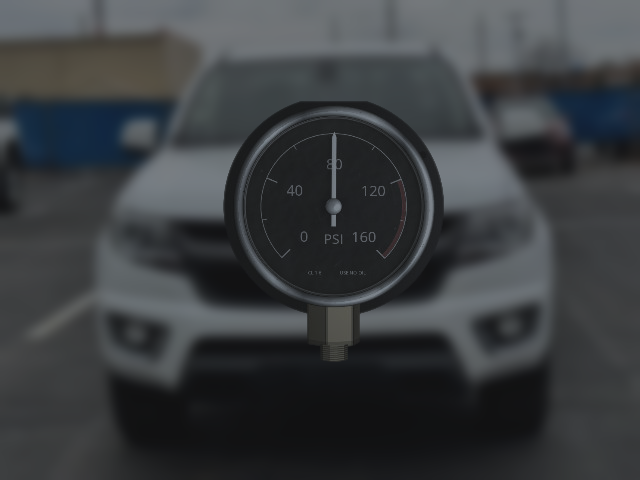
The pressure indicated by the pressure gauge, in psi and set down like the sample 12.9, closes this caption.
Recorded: 80
